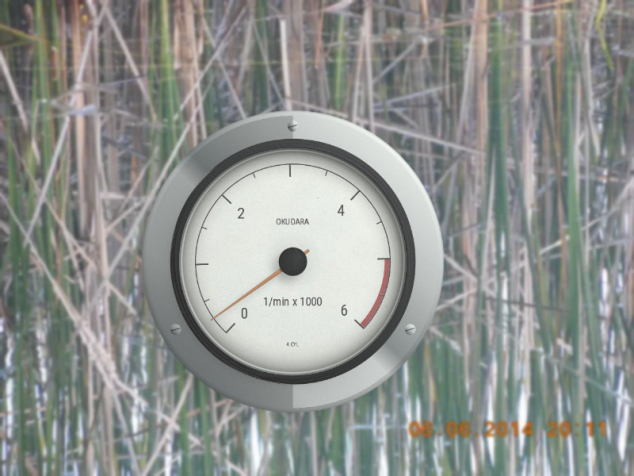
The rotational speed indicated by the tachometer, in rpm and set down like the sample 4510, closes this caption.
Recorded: 250
